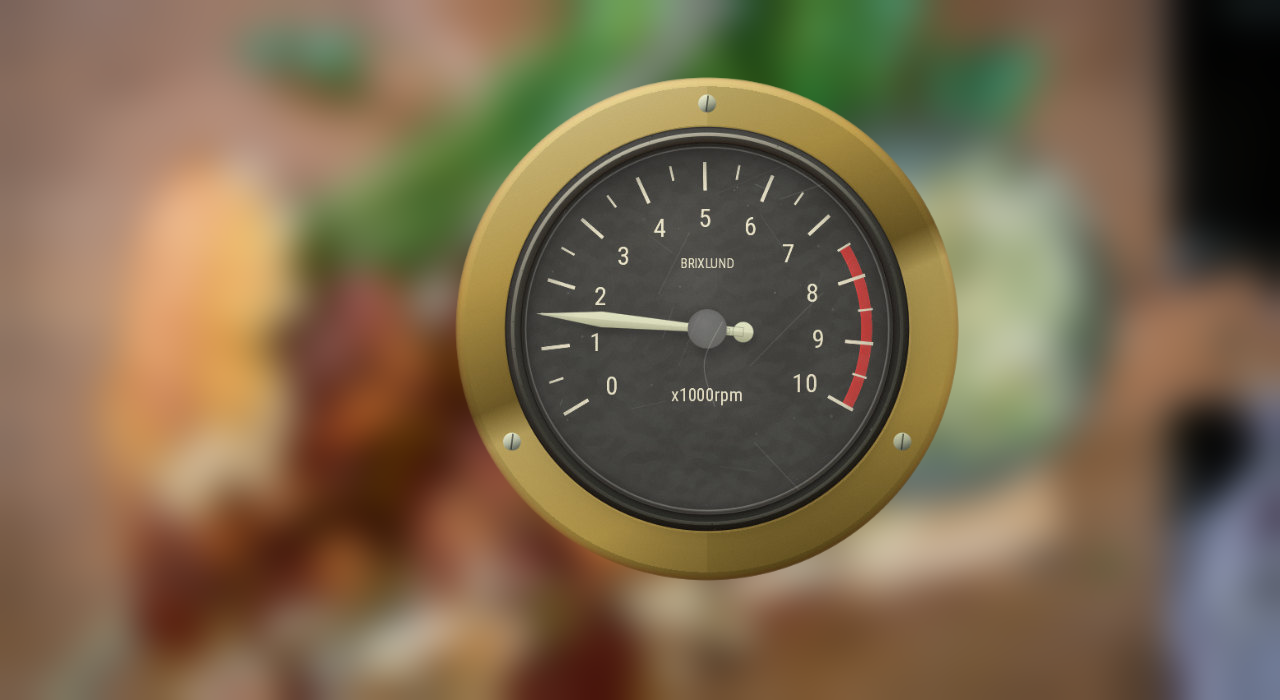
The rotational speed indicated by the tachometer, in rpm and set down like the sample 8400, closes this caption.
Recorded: 1500
